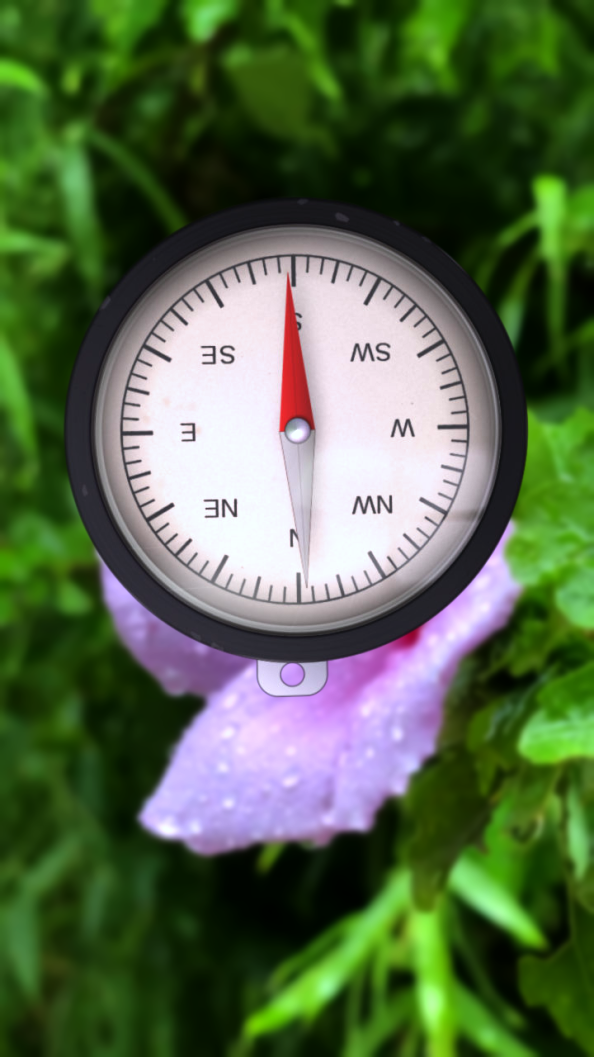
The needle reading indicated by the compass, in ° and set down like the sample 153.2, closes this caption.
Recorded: 177.5
